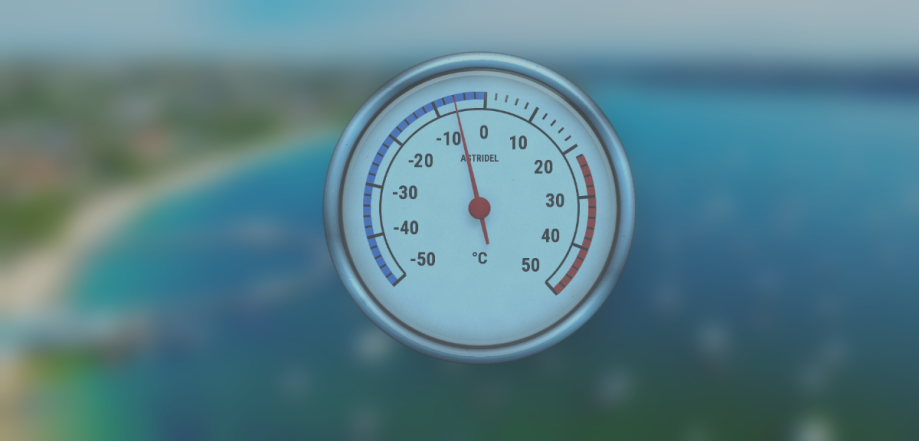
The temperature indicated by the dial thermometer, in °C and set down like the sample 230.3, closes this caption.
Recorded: -6
